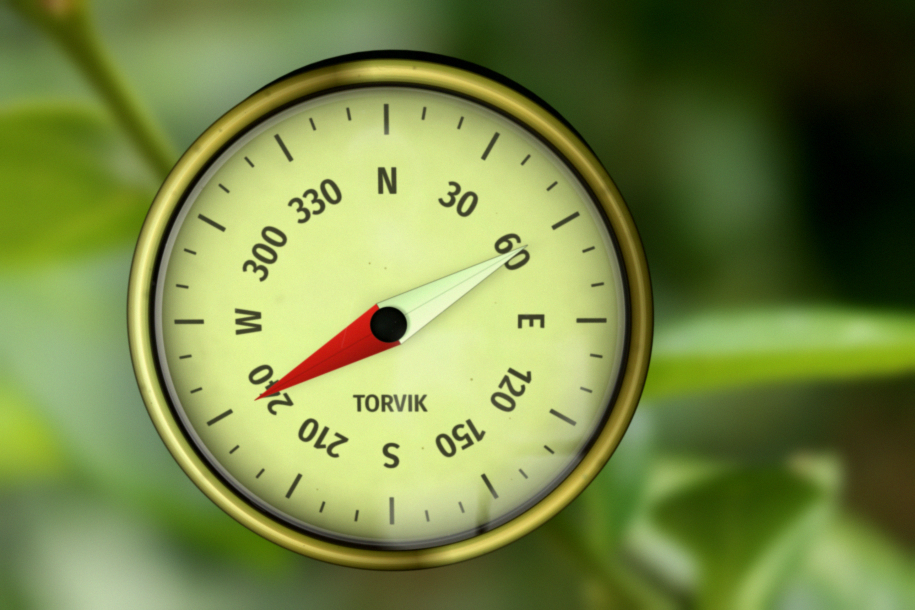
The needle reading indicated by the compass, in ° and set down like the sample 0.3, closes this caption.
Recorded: 240
